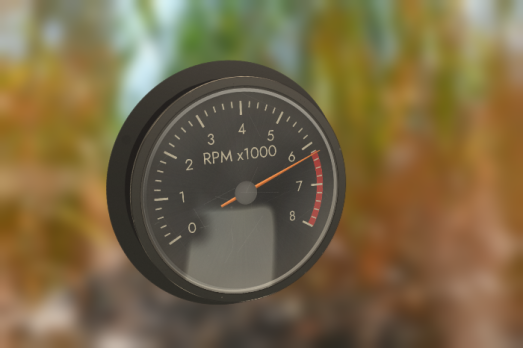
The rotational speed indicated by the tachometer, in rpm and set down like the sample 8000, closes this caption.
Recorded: 6200
